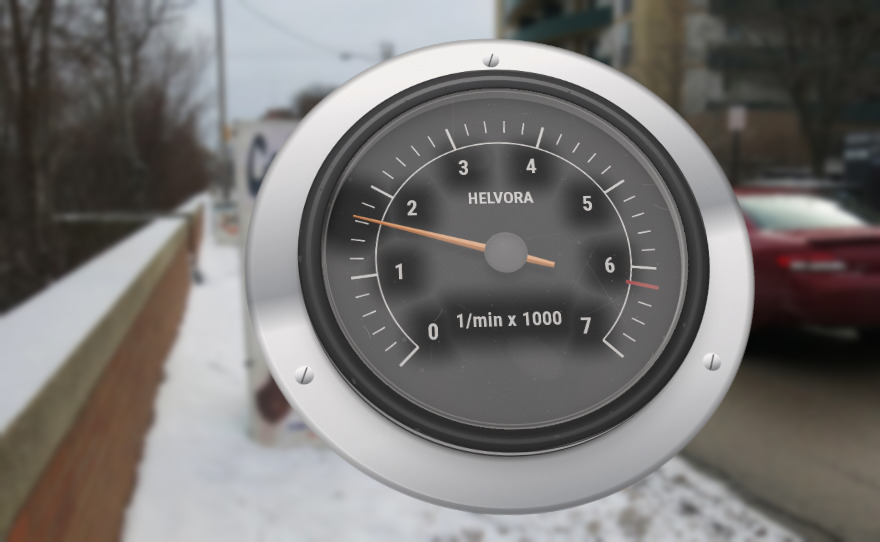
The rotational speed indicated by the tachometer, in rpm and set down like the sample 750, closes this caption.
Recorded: 1600
